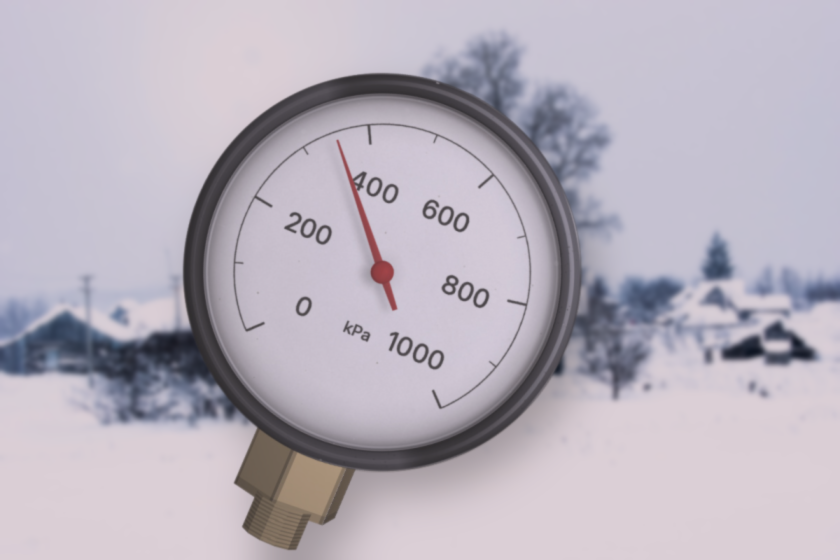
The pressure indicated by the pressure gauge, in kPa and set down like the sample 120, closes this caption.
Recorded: 350
